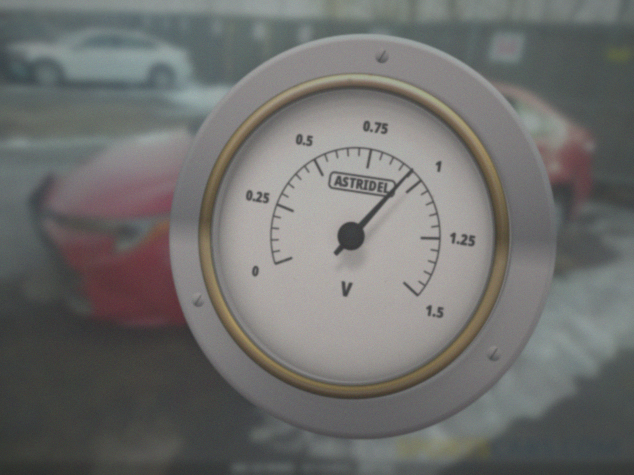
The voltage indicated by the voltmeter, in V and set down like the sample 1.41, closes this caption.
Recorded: 0.95
